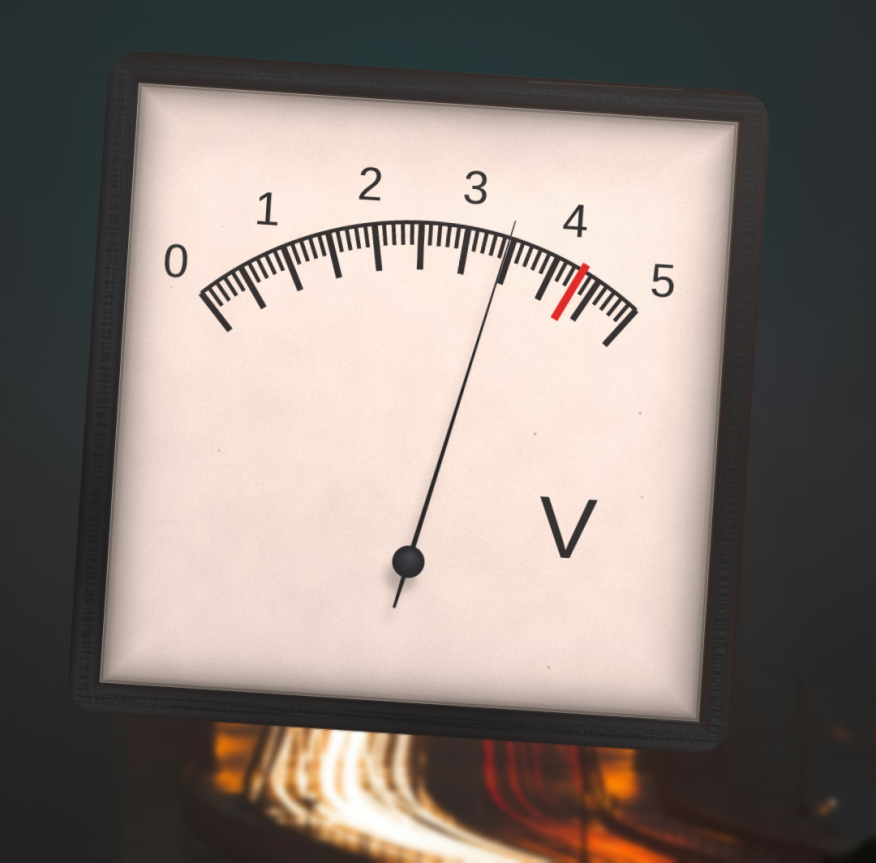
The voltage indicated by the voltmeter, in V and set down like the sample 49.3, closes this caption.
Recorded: 3.45
